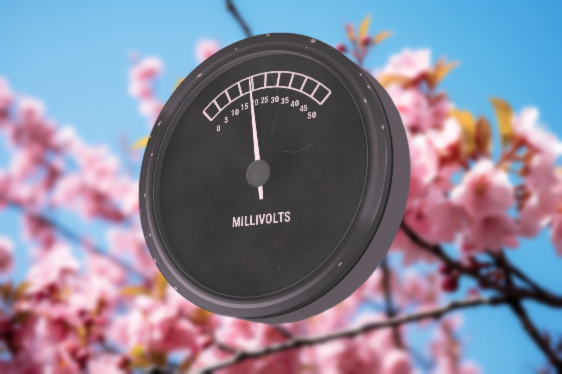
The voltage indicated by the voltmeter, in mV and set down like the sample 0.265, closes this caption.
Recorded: 20
